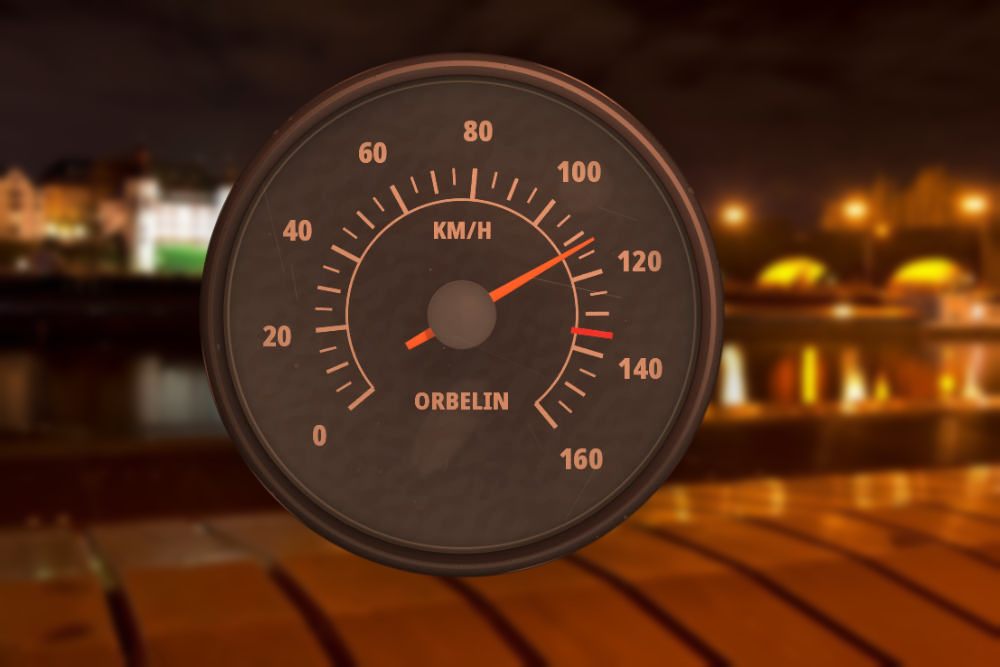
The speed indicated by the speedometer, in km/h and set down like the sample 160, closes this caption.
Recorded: 112.5
